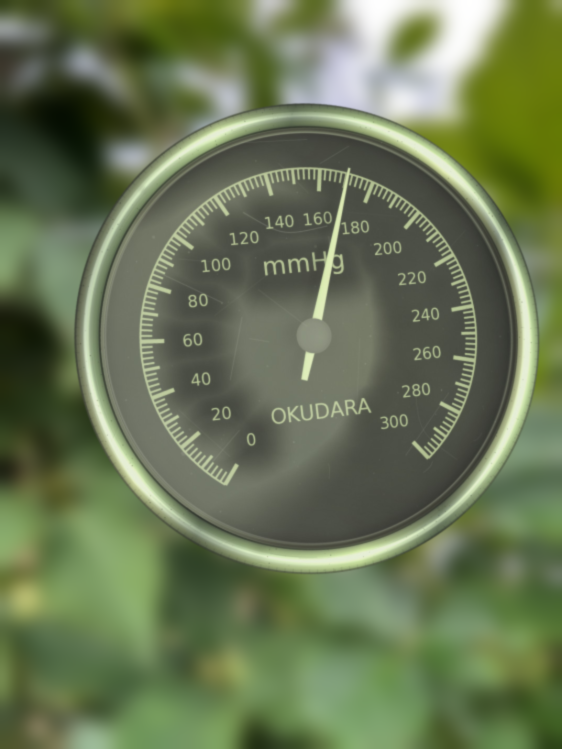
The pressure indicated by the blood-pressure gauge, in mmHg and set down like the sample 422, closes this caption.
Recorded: 170
